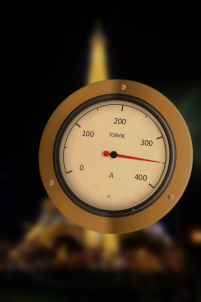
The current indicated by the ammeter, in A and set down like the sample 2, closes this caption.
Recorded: 350
